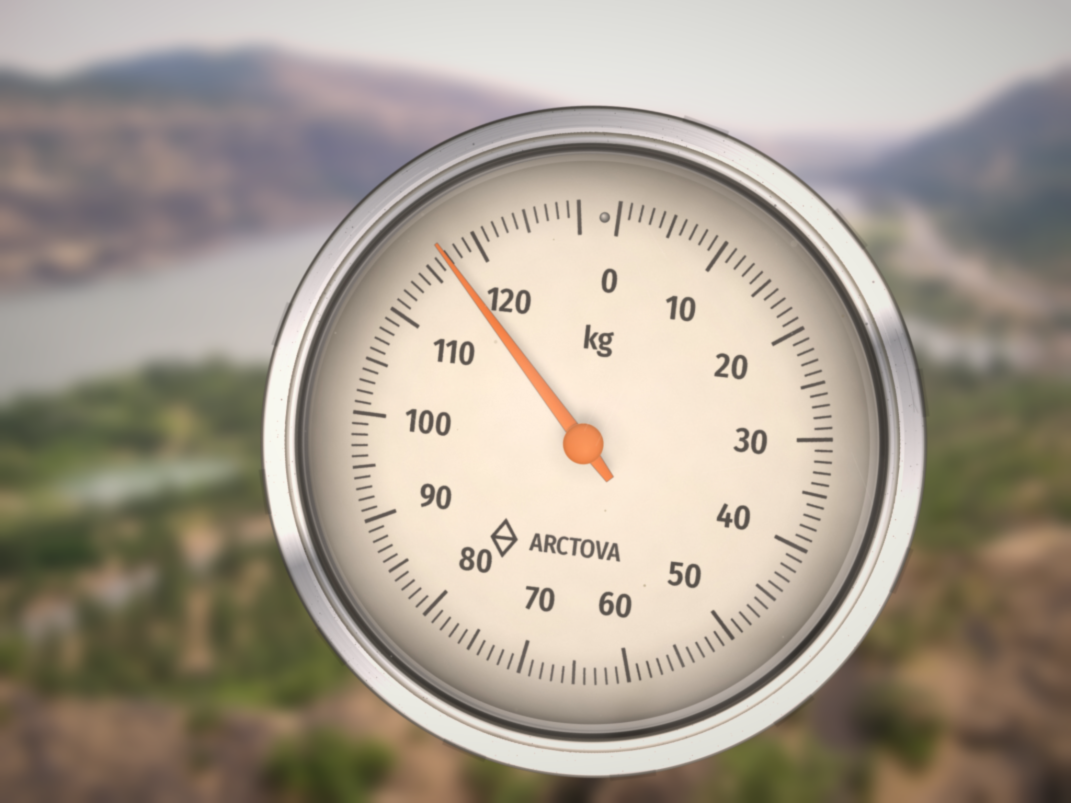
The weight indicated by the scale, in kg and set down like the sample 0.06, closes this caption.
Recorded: 117
